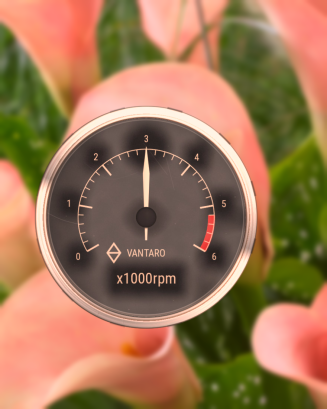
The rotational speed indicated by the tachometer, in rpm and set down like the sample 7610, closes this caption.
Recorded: 3000
